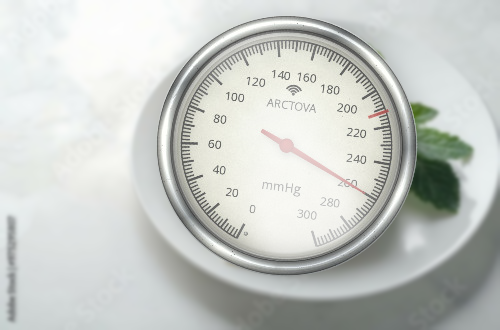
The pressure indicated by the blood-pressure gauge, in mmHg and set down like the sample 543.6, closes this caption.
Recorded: 260
